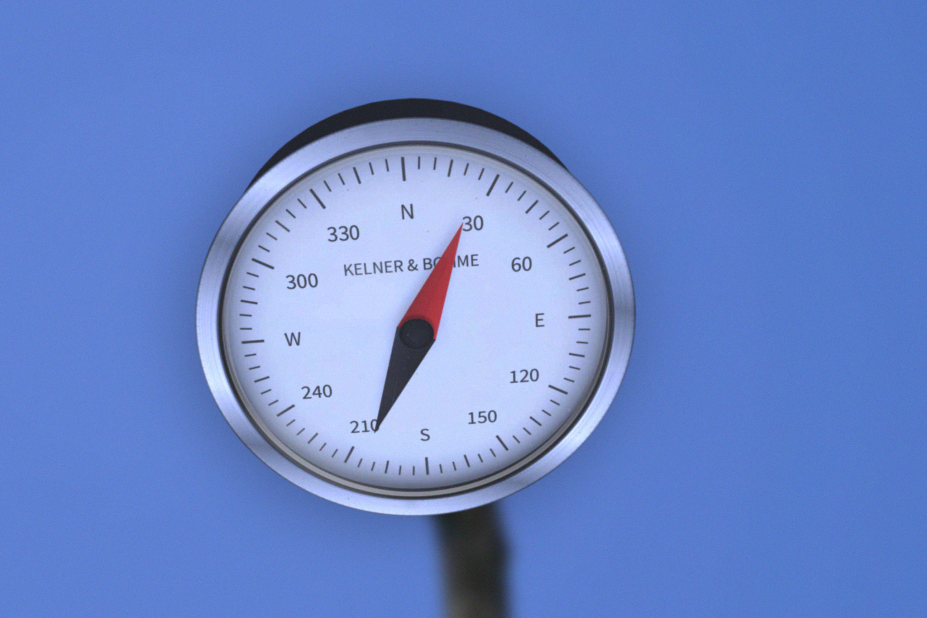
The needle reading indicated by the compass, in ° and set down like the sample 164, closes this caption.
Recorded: 25
